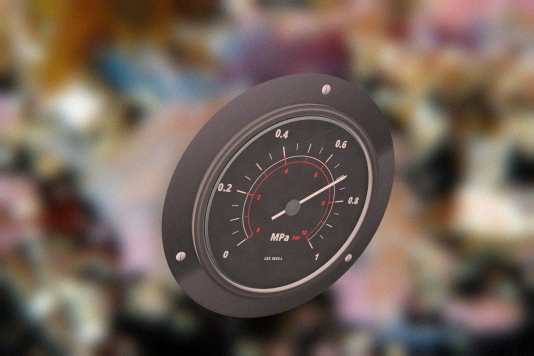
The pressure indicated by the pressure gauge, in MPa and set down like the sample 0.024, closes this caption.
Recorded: 0.7
